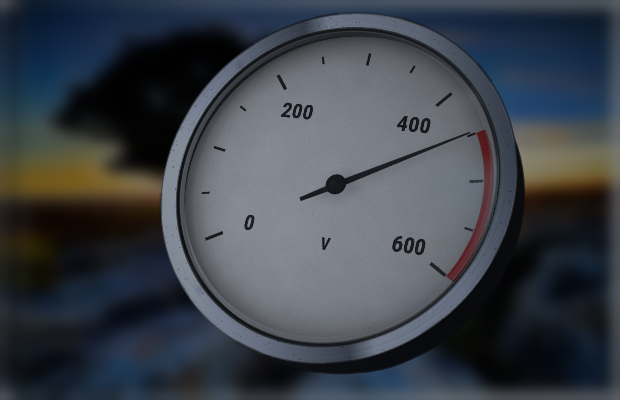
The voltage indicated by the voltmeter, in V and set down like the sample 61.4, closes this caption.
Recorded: 450
